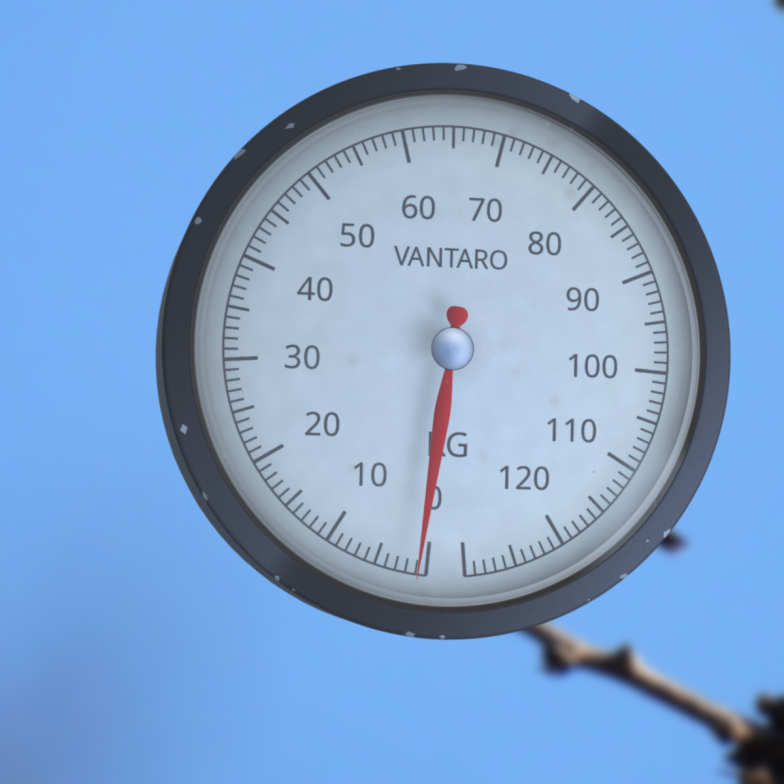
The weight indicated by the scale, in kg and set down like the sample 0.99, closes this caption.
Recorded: 1
